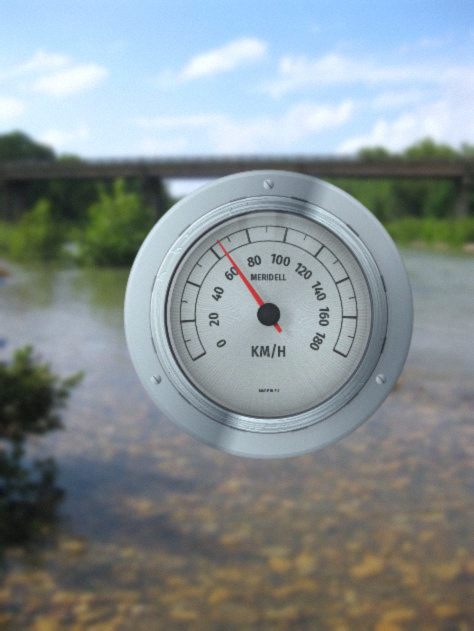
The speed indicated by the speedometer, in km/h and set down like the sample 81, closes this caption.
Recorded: 65
